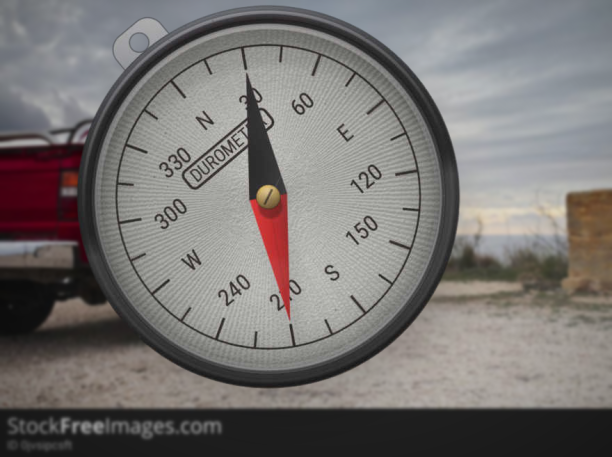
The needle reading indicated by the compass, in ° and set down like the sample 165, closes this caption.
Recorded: 210
